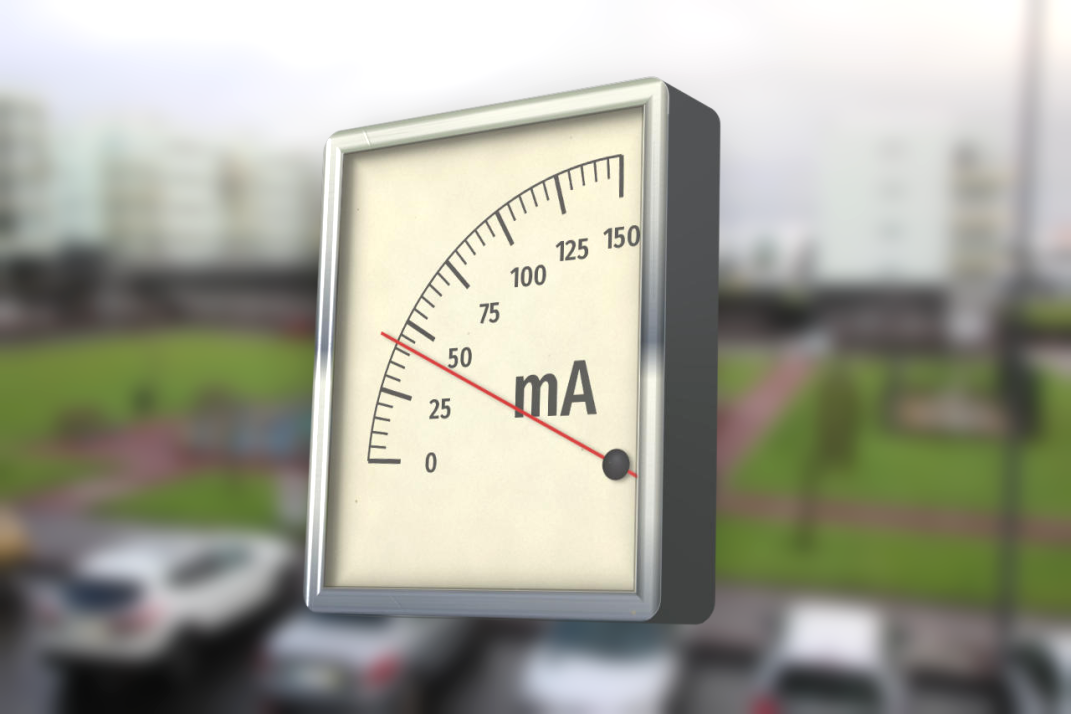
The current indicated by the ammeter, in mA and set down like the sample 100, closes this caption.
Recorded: 42.5
